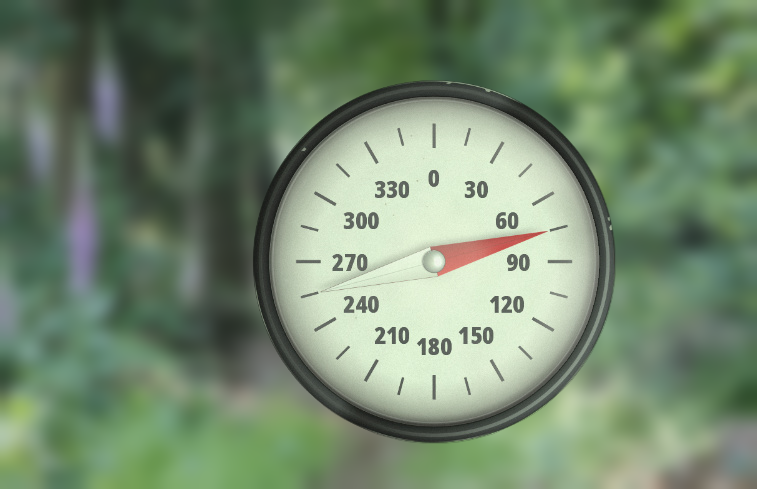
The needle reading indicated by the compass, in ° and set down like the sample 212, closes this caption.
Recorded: 75
